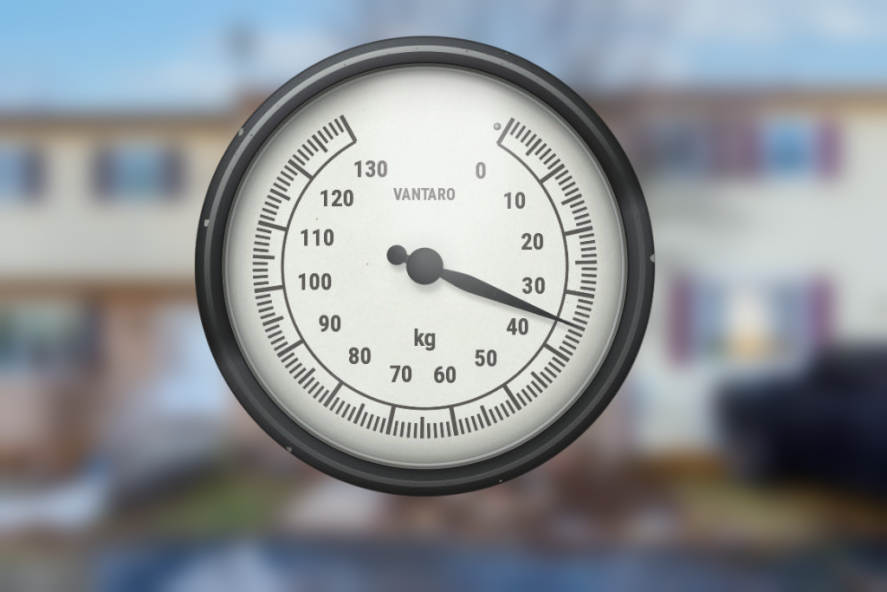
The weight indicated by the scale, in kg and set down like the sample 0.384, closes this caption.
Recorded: 35
